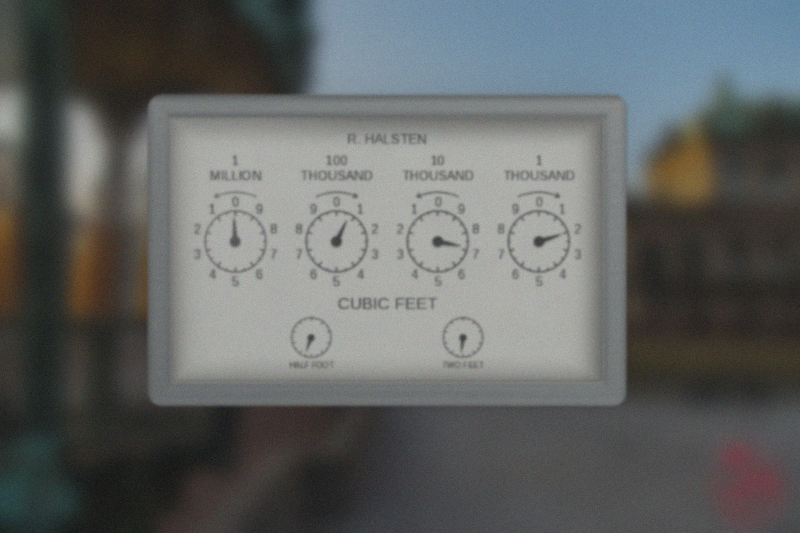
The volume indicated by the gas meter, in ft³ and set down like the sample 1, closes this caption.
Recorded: 7200
